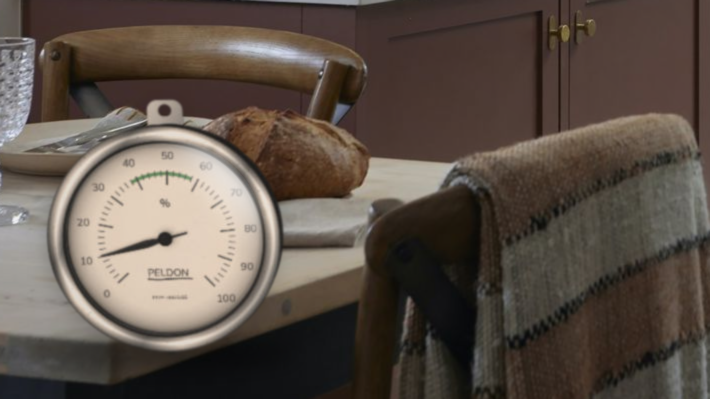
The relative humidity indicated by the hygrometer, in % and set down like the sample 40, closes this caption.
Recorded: 10
